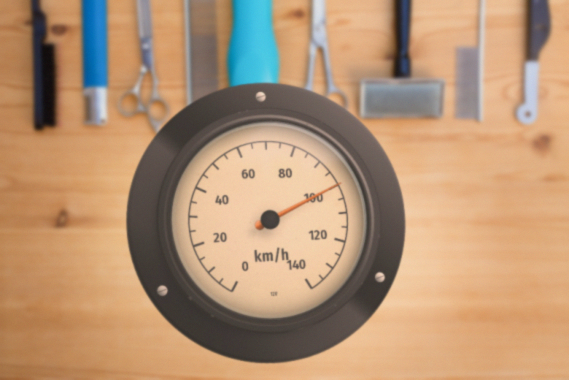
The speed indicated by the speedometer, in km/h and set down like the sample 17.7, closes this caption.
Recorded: 100
